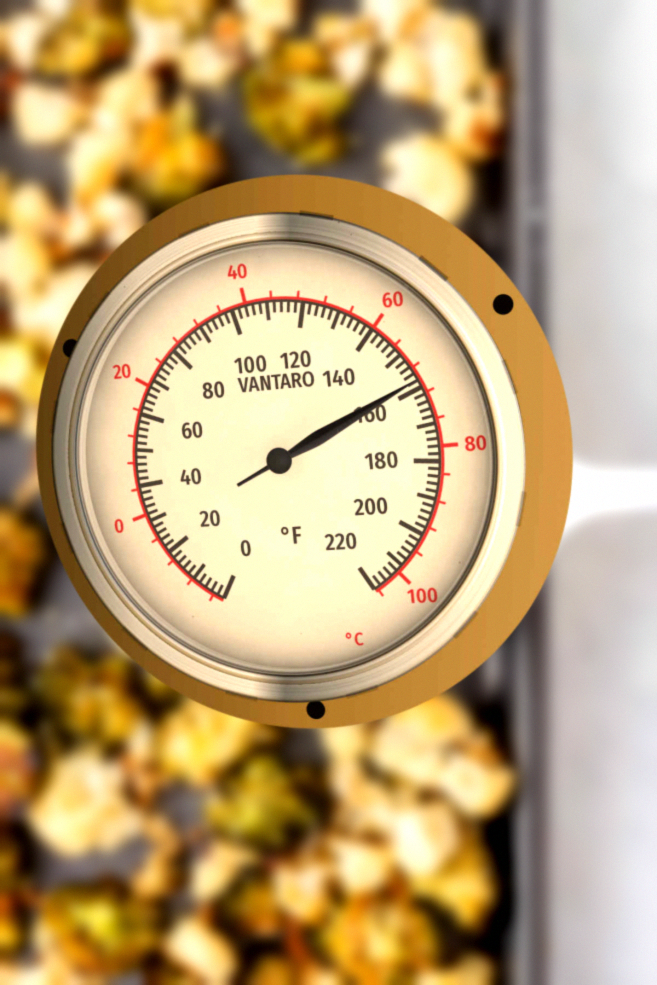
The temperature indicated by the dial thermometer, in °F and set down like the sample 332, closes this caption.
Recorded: 158
